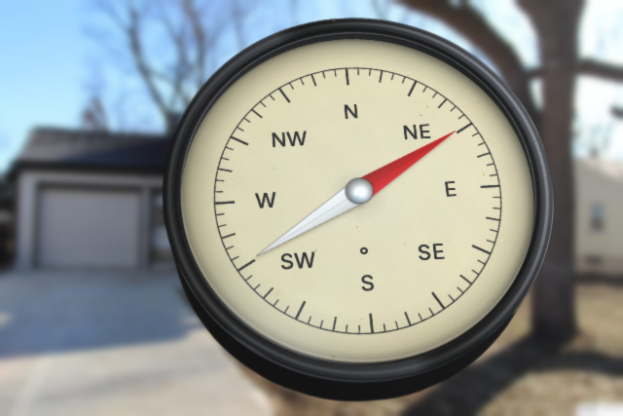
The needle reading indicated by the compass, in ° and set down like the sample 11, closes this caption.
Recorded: 60
